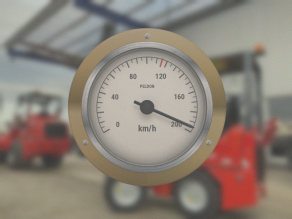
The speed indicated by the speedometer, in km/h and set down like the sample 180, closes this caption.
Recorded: 195
